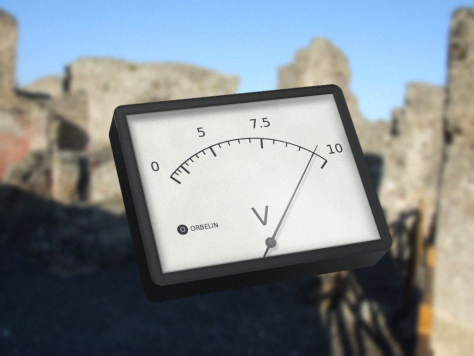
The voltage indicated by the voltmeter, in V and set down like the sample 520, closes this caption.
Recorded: 9.5
